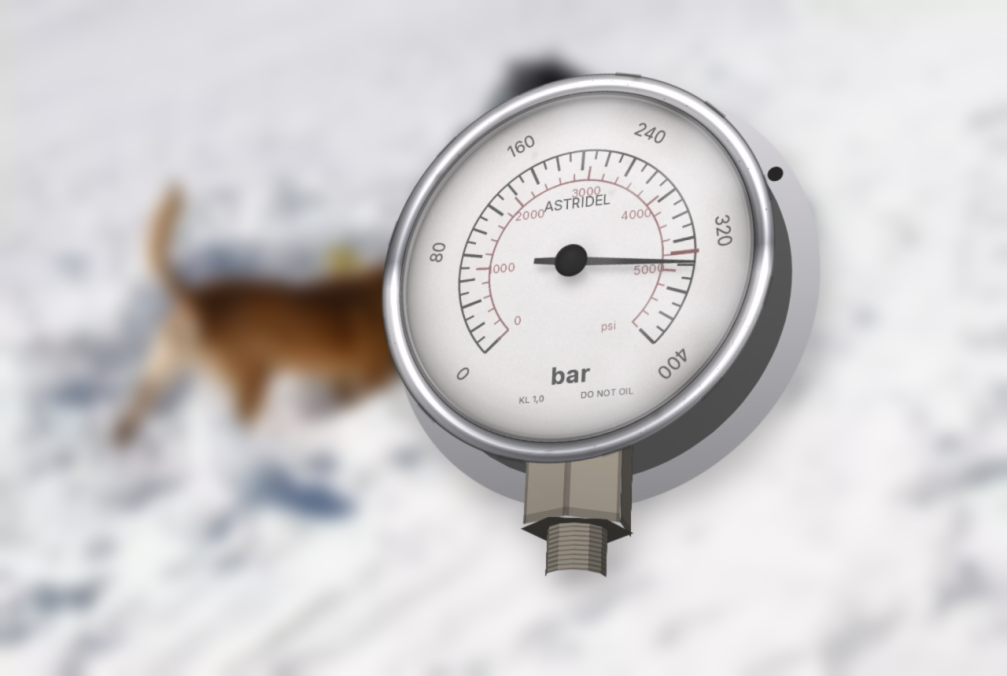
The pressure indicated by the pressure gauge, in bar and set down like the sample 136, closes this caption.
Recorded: 340
